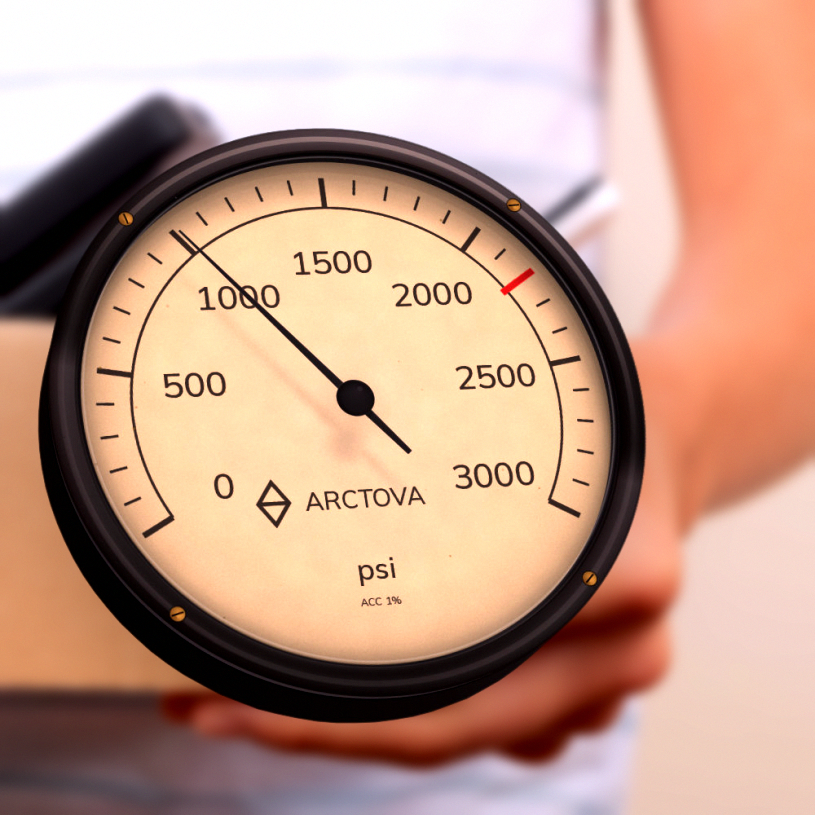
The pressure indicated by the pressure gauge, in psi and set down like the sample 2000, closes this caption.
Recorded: 1000
